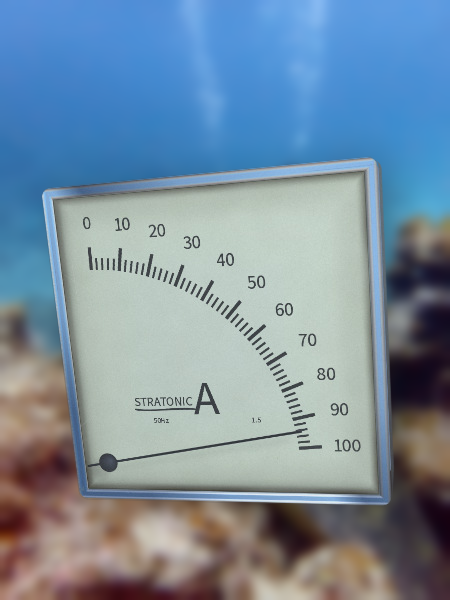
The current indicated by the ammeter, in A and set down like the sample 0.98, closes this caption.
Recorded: 94
